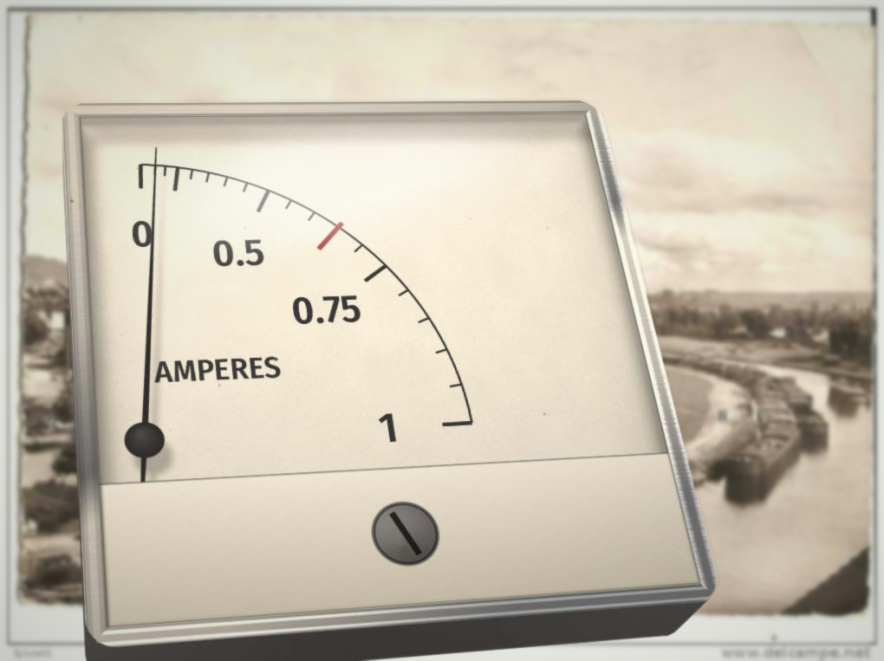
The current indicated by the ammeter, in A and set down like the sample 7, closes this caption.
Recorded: 0.15
